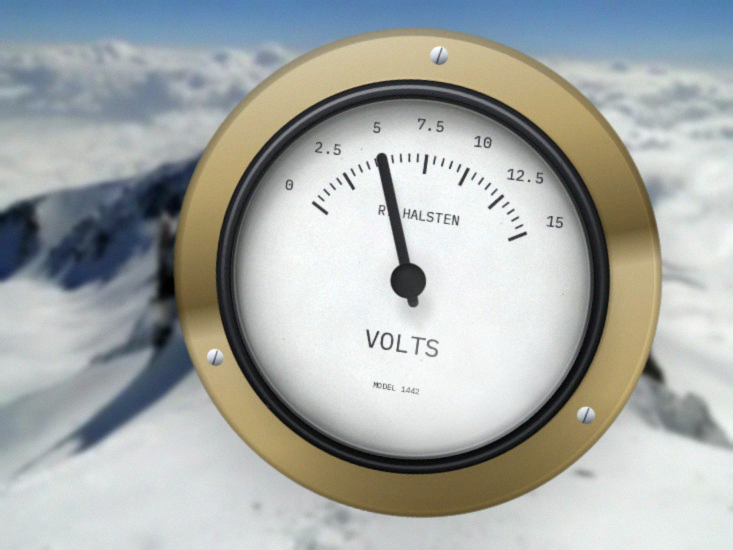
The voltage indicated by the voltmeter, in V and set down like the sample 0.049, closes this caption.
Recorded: 5
